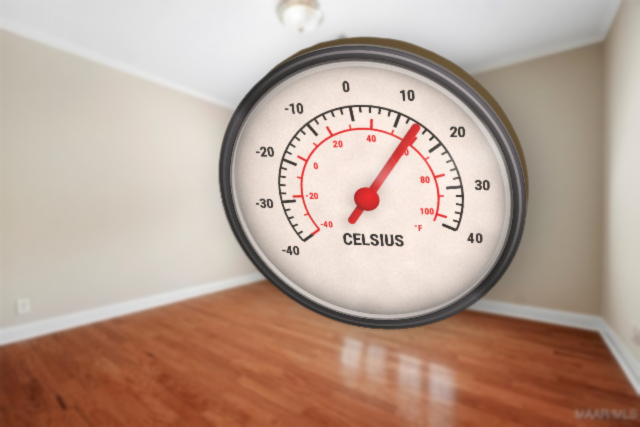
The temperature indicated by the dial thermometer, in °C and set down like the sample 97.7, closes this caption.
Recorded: 14
